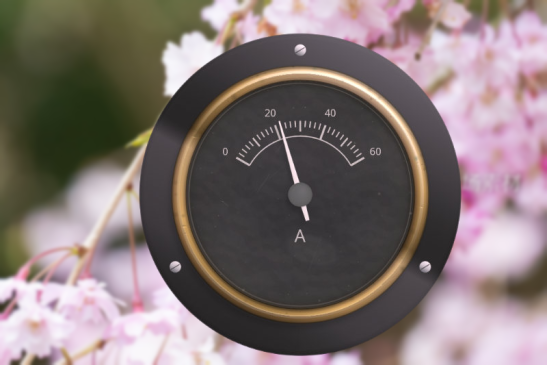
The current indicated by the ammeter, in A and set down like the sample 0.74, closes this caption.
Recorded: 22
